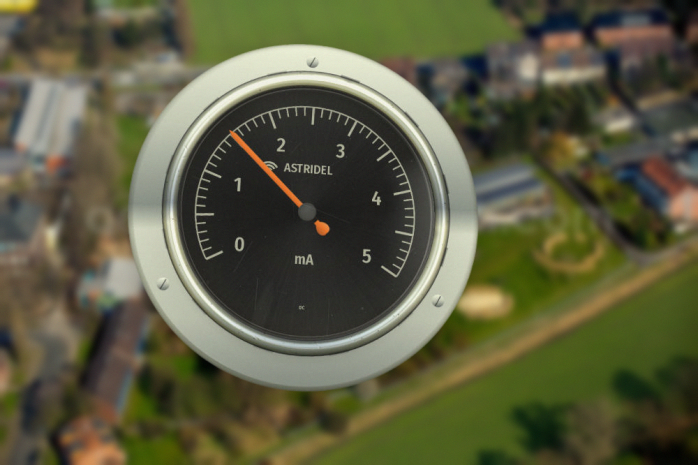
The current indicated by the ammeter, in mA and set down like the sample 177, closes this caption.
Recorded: 1.5
